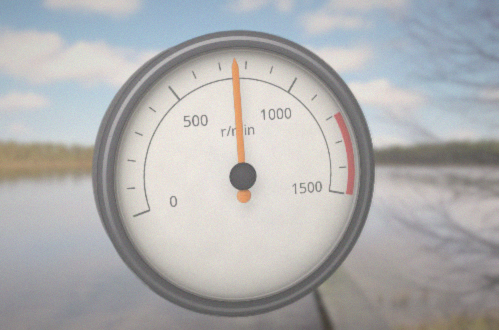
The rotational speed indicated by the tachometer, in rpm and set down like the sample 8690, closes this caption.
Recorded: 750
